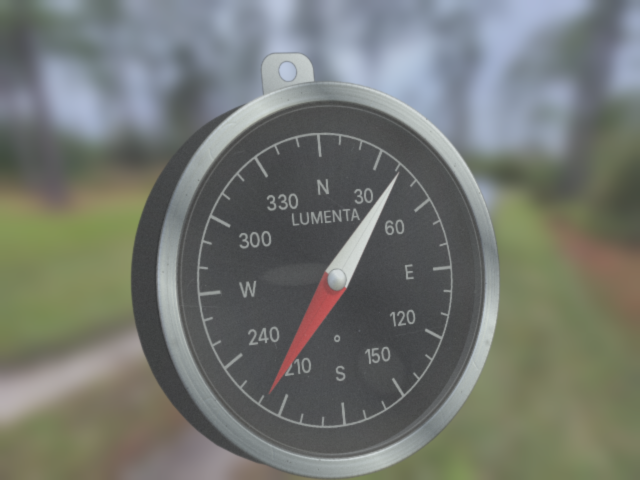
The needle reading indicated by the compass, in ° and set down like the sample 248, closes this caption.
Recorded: 220
